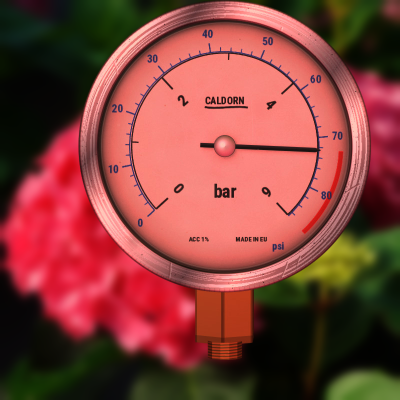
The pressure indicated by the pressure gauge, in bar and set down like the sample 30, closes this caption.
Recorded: 5
